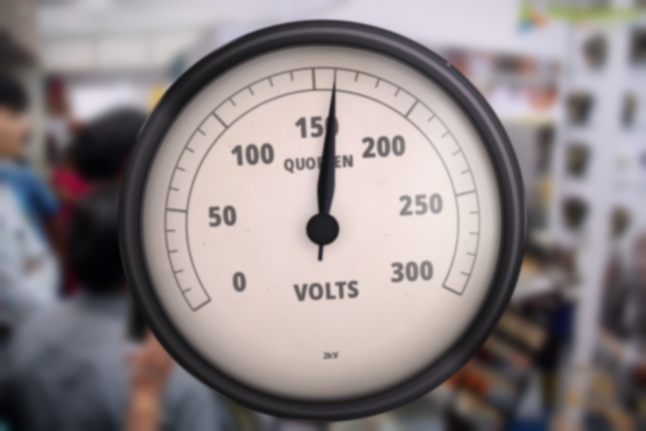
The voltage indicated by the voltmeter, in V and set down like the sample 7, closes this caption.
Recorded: 160
